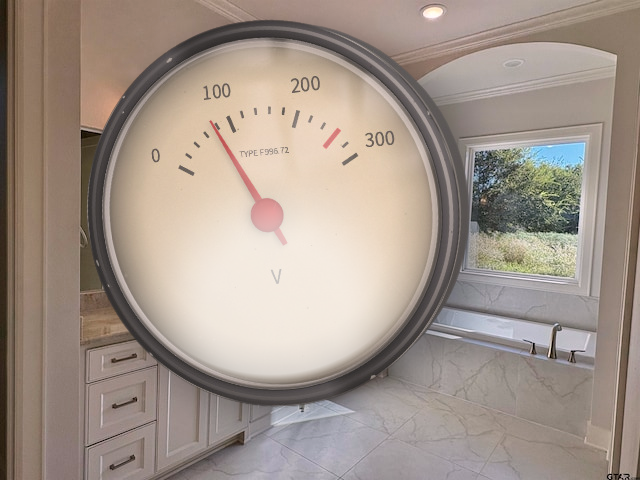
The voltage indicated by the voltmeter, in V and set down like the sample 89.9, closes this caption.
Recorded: 80
